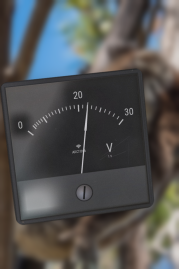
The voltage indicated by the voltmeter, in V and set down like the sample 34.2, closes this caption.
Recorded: 22
